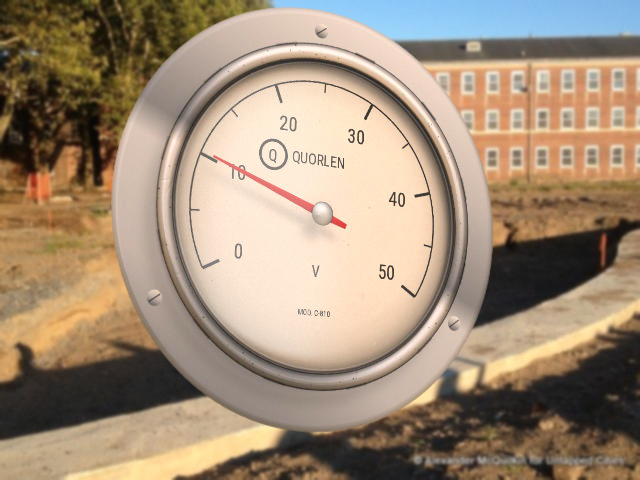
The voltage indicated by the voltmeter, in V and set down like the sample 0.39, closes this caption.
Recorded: 10
